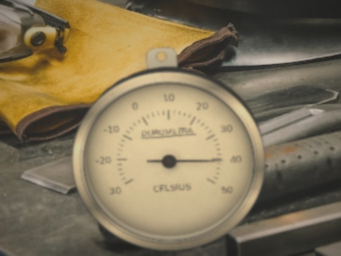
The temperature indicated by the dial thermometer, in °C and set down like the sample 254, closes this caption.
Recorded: 40
